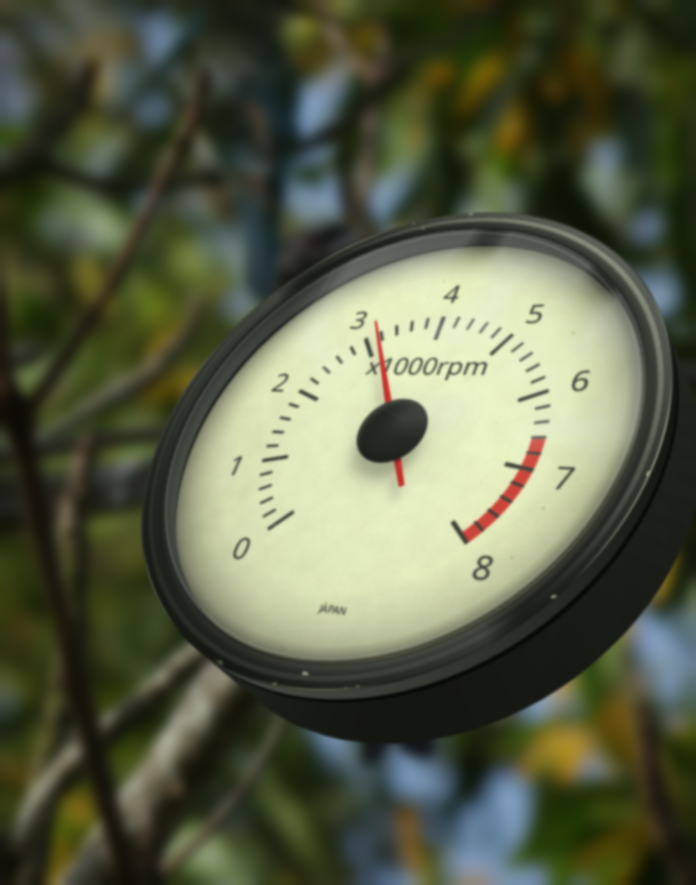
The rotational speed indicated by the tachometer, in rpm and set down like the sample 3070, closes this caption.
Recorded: 3200
